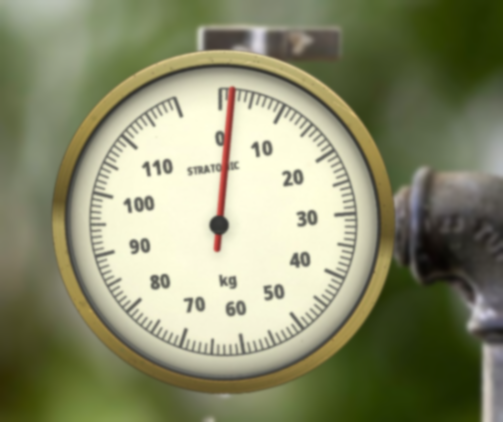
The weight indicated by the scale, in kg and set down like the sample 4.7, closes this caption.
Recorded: 2
